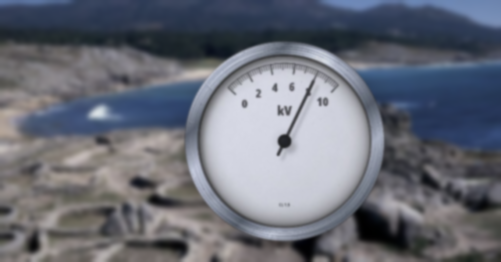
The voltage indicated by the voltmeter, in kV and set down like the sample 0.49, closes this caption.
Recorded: 8
